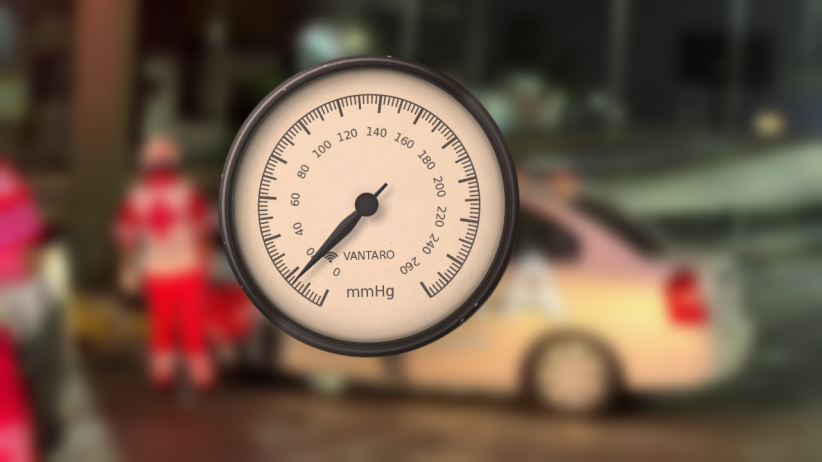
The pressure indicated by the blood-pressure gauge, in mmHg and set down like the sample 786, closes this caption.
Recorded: 16
